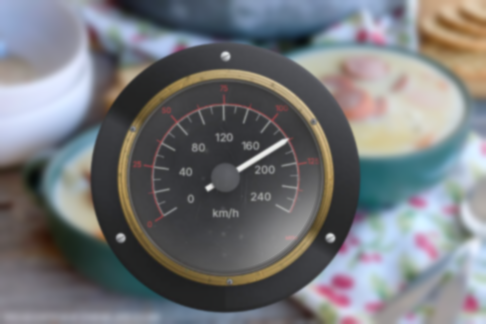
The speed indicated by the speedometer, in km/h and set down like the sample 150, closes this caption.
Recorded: 180
